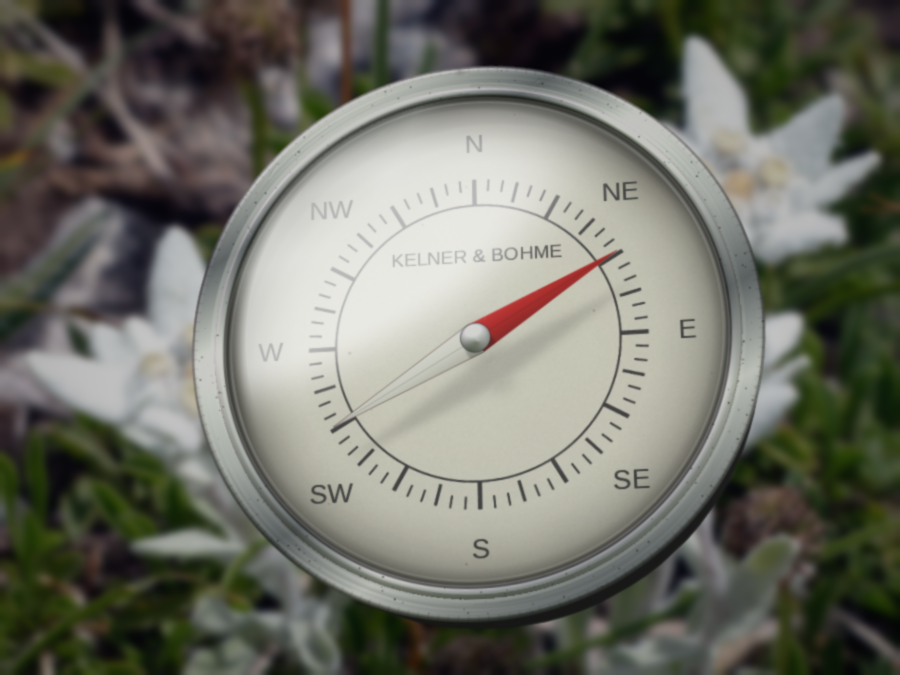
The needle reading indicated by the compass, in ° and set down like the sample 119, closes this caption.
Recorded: 60
